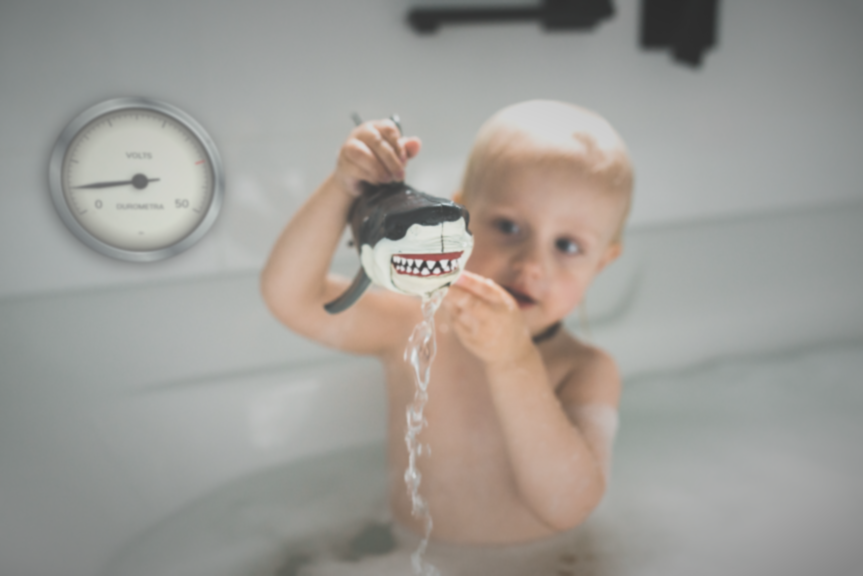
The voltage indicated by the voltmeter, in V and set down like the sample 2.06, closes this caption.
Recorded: 5
